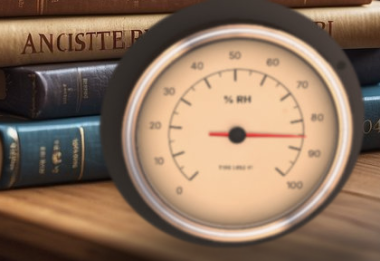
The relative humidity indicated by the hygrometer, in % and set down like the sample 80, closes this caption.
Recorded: 85
